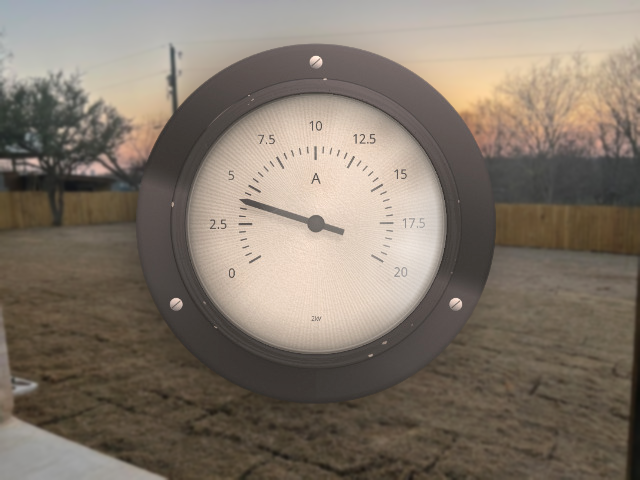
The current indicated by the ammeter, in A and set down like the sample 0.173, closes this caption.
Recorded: 4
